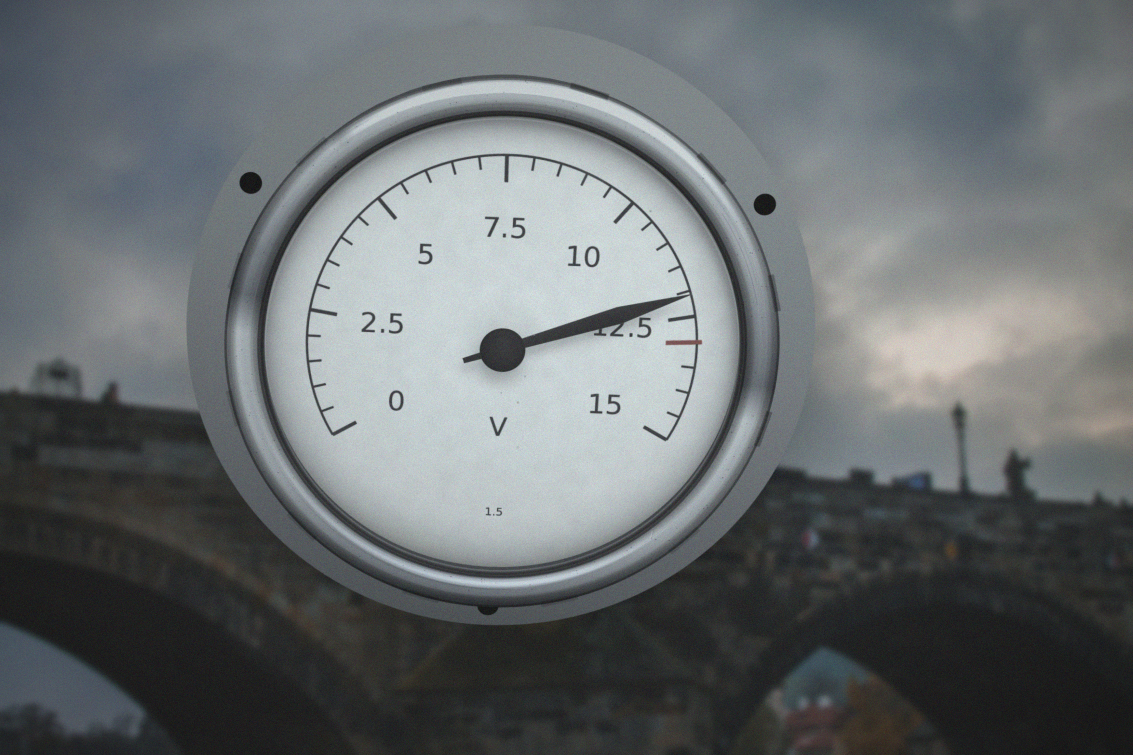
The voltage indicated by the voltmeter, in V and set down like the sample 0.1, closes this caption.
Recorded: 12
